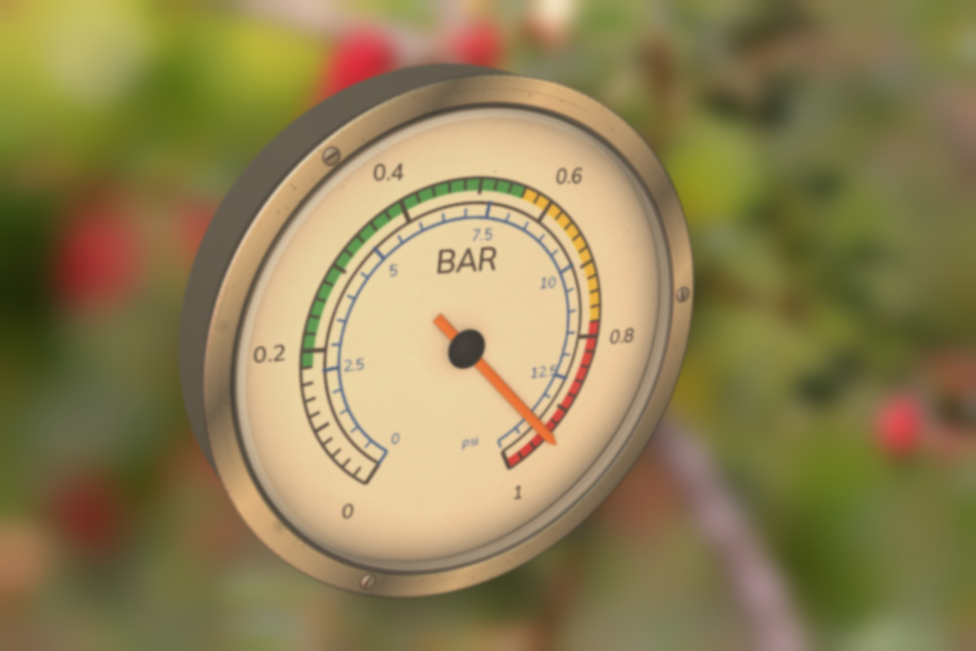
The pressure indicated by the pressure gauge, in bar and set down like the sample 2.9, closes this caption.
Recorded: 0.94
